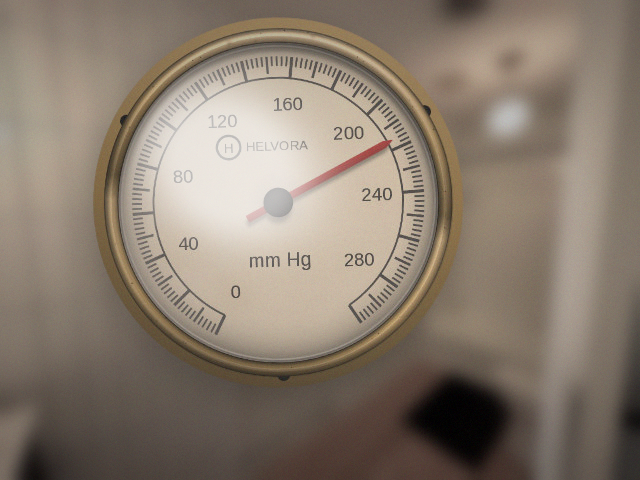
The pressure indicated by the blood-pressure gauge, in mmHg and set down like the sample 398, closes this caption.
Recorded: 216
